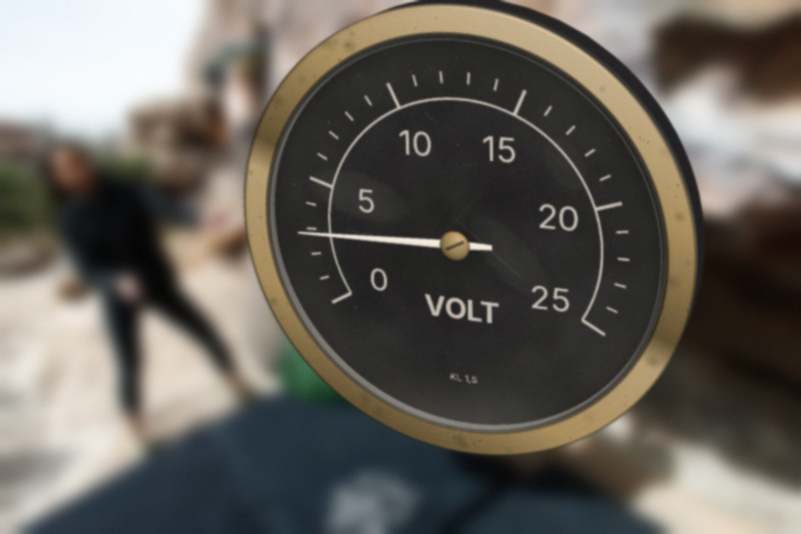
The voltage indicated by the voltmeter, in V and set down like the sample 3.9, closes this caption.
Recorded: 3
